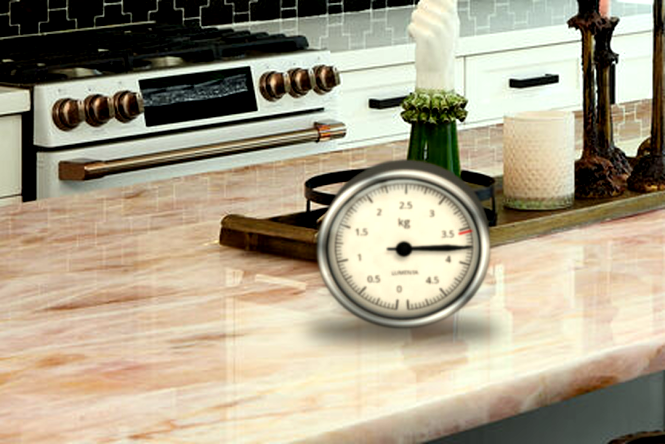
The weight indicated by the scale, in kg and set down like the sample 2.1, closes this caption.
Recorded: 3.75
